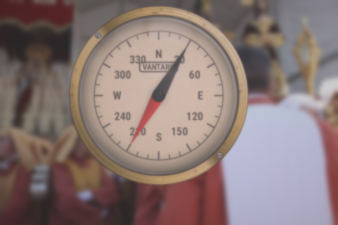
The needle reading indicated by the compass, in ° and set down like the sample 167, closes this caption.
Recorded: 210
